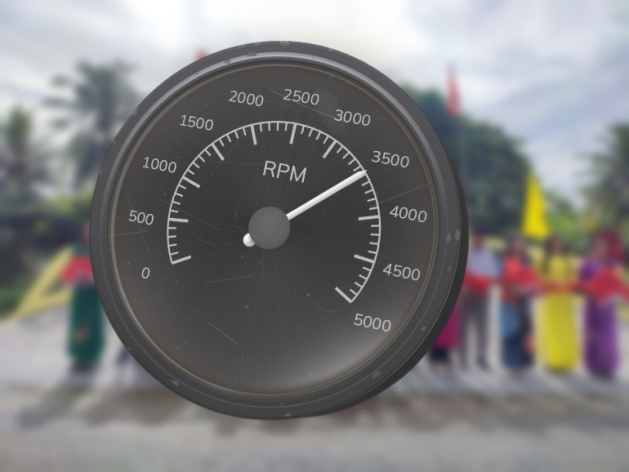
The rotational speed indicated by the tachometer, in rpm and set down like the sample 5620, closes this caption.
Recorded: 3500
